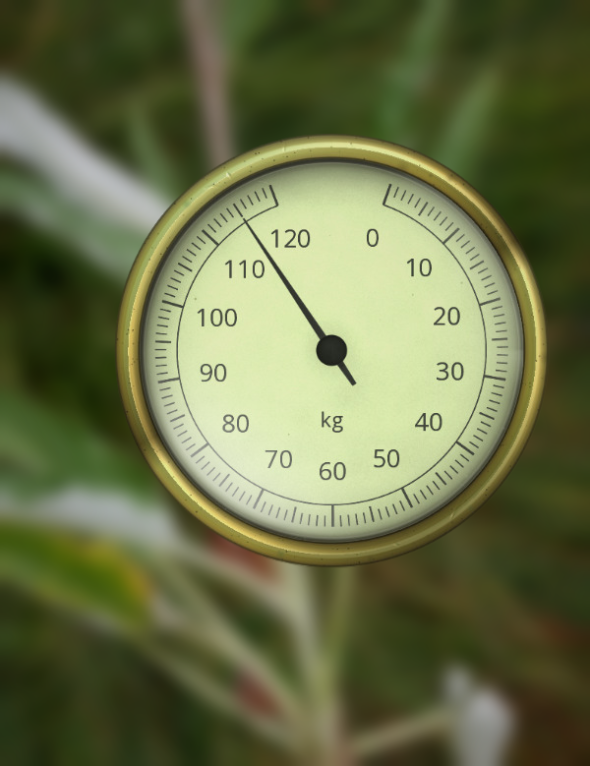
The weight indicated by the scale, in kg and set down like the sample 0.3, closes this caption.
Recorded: 115
